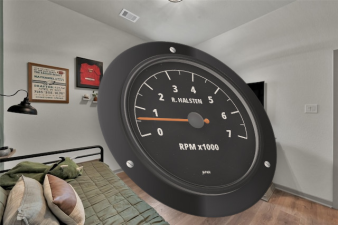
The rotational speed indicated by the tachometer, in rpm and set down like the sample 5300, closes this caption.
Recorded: 500
